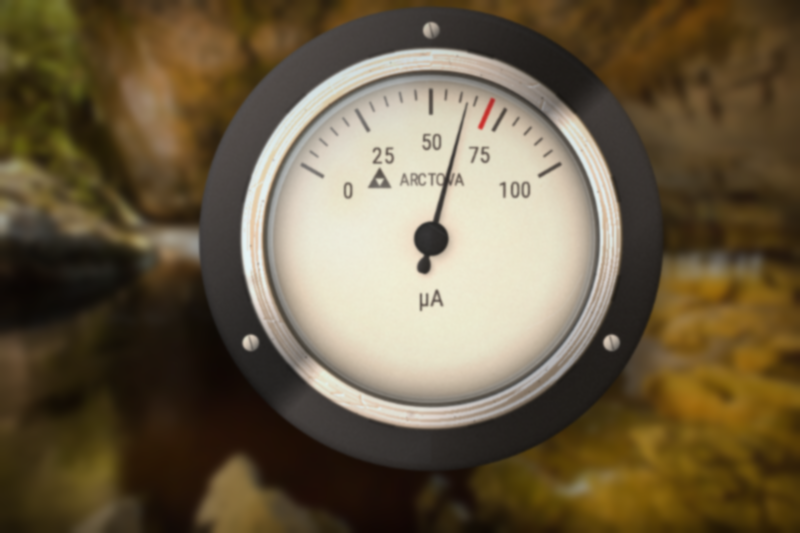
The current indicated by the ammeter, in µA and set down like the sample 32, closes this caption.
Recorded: 62.5
